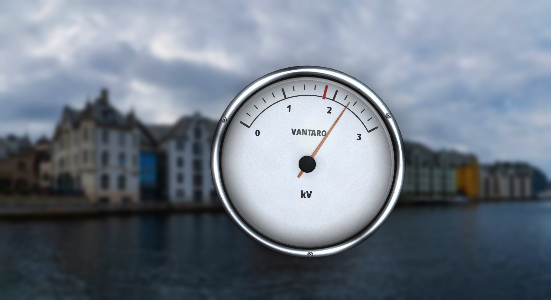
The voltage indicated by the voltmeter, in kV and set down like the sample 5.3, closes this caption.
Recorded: 2.3
